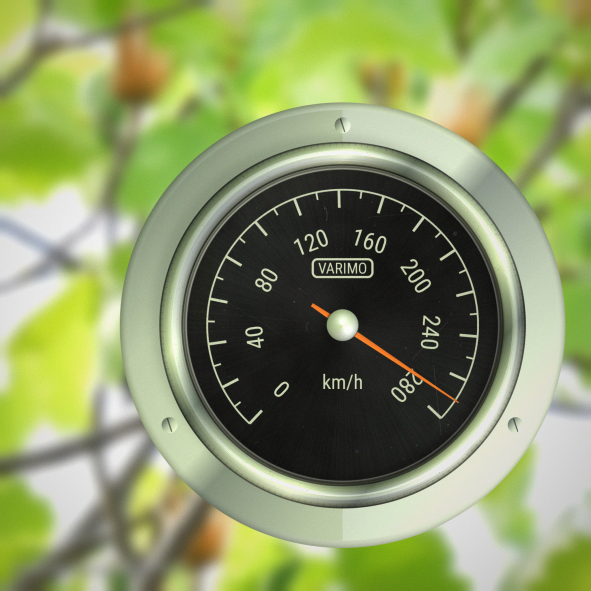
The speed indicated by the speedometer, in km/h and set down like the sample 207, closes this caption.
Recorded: 270
